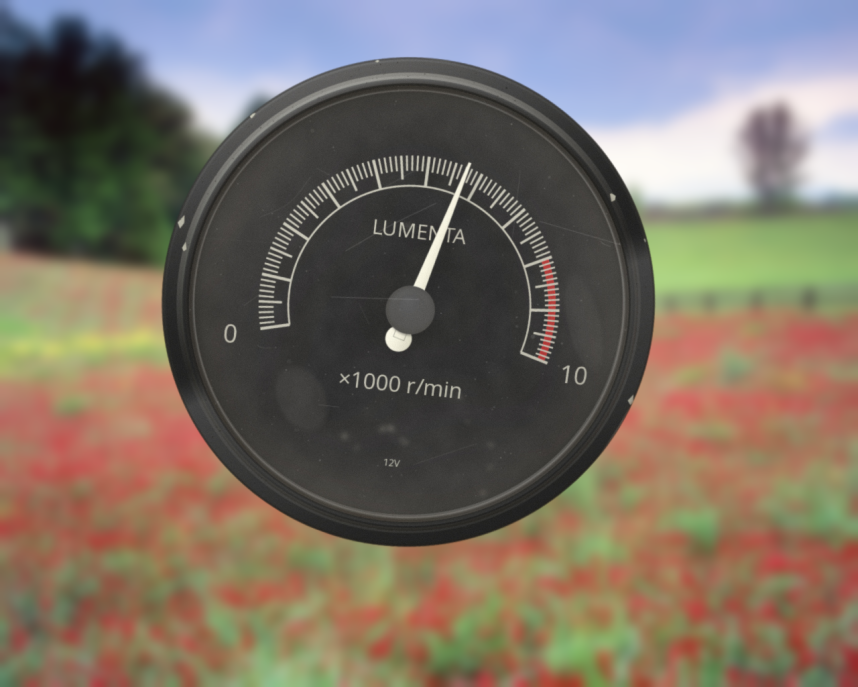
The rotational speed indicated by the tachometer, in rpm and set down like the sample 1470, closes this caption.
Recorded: 5700
